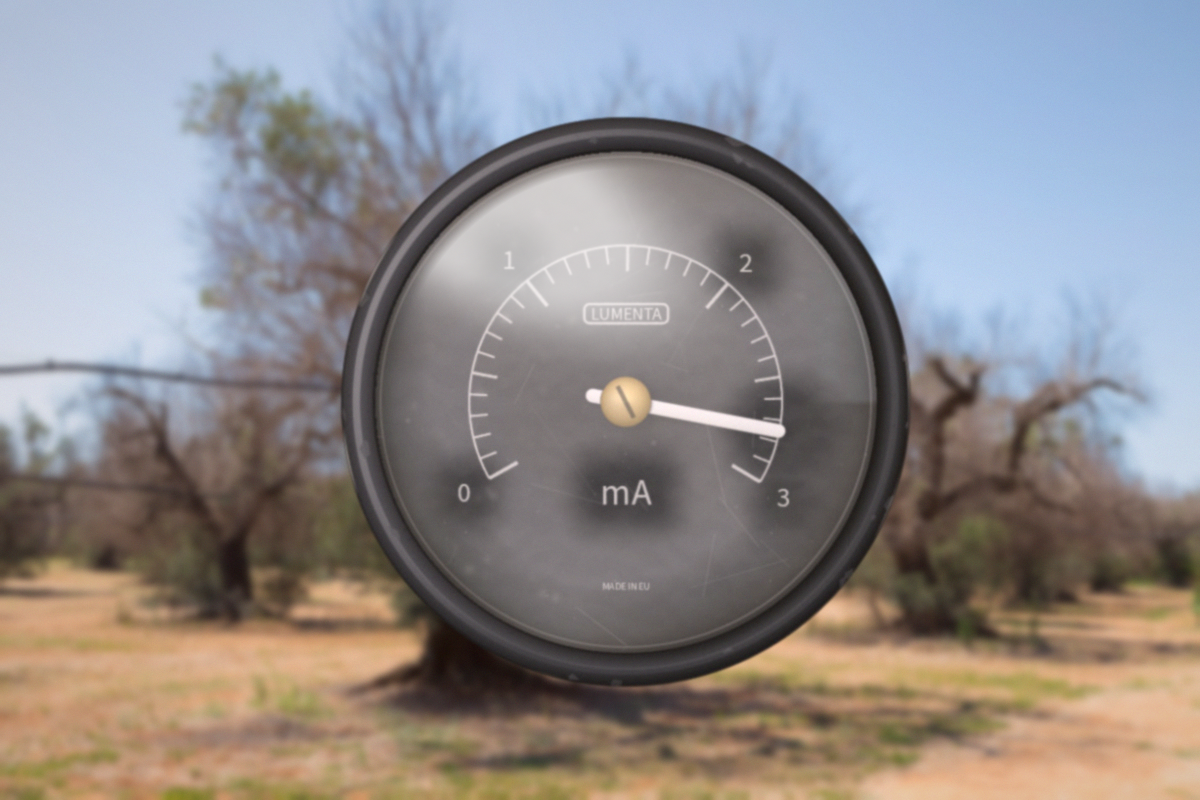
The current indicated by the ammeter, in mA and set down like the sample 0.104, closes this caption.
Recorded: 2.75
